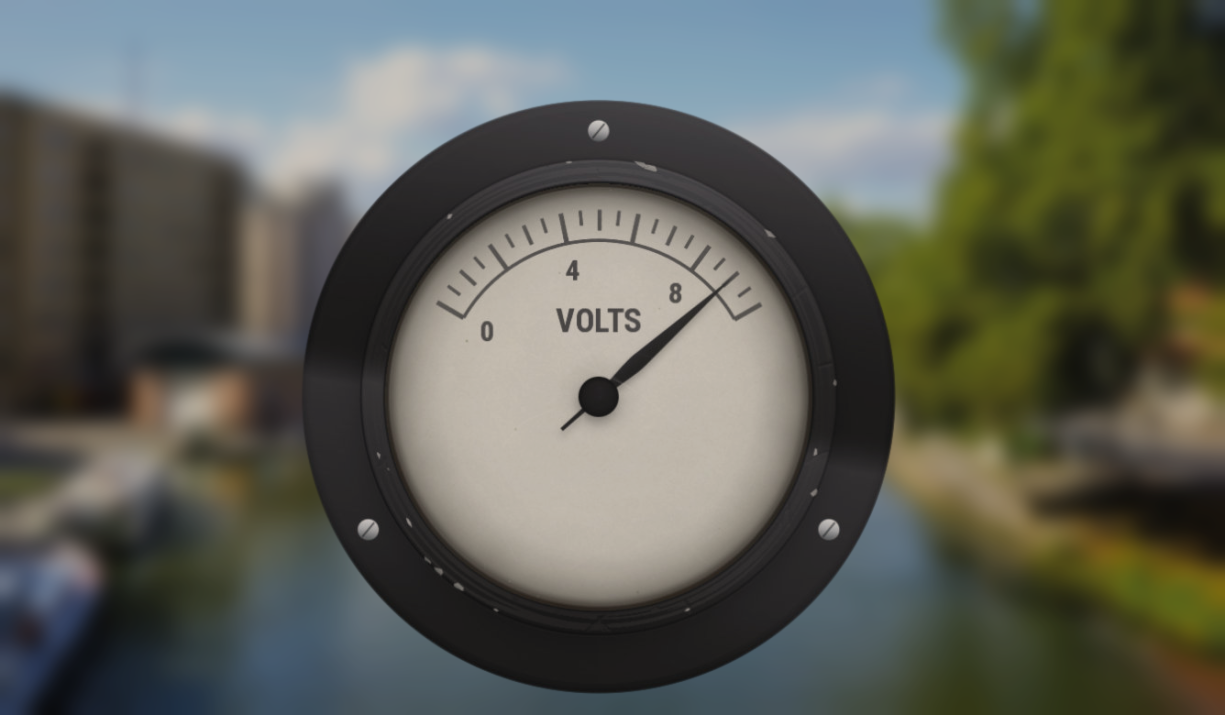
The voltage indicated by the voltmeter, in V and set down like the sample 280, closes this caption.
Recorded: 9
